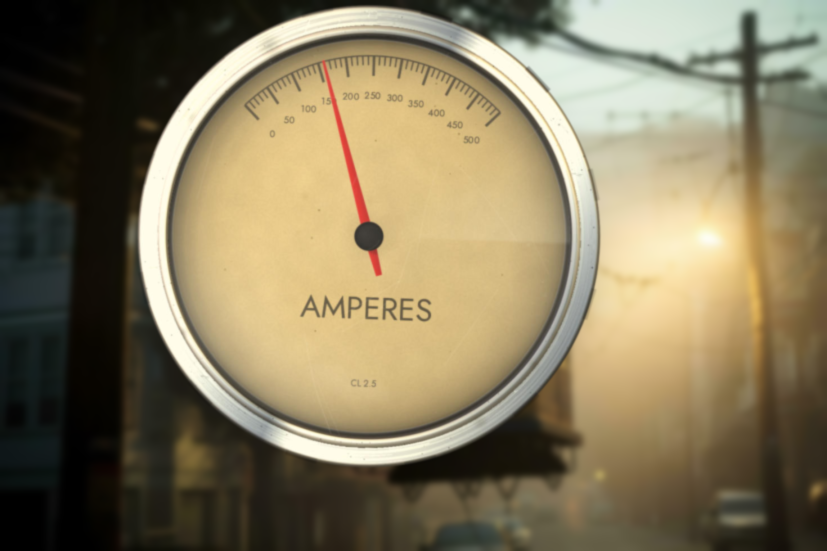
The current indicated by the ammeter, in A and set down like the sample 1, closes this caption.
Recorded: 160
